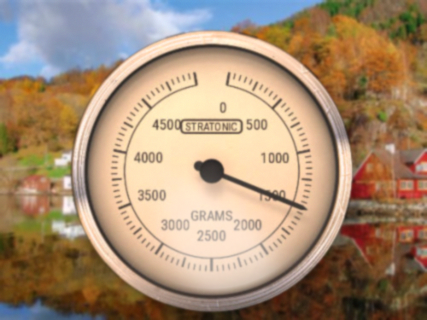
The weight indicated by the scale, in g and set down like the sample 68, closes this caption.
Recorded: 1500
